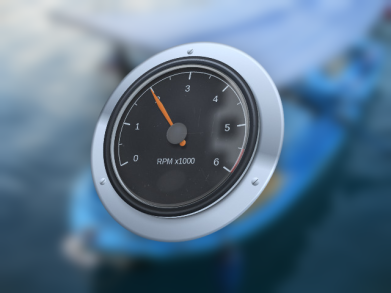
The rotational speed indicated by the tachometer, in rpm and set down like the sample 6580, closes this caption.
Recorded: 2000
